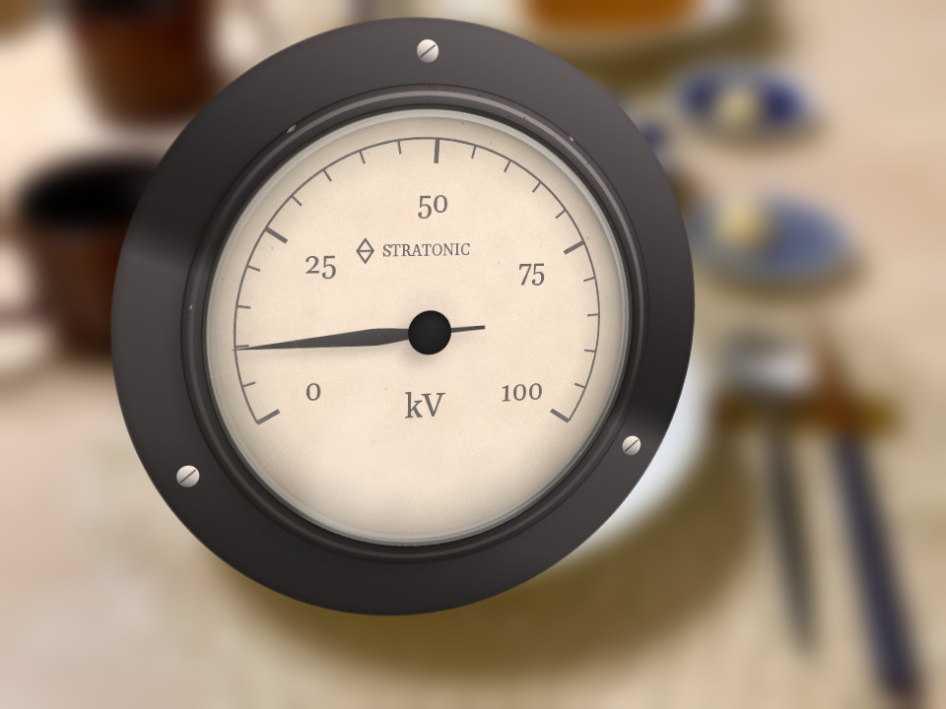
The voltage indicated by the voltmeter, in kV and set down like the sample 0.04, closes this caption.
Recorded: 10
